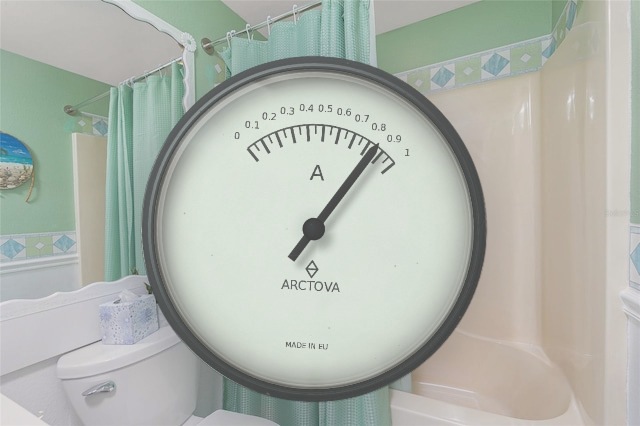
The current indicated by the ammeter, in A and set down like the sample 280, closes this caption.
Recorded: 0.85
